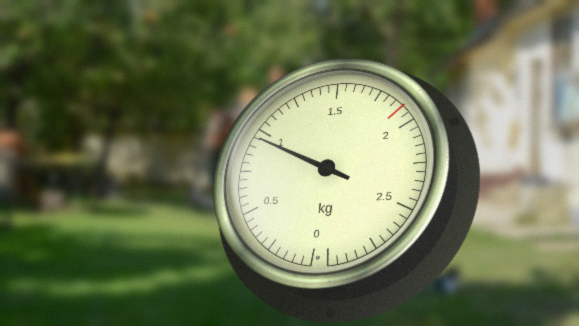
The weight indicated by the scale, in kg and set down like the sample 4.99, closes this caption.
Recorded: 0.95
